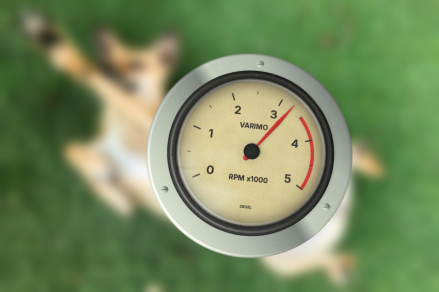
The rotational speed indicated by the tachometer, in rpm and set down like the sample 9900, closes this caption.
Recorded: 3250
